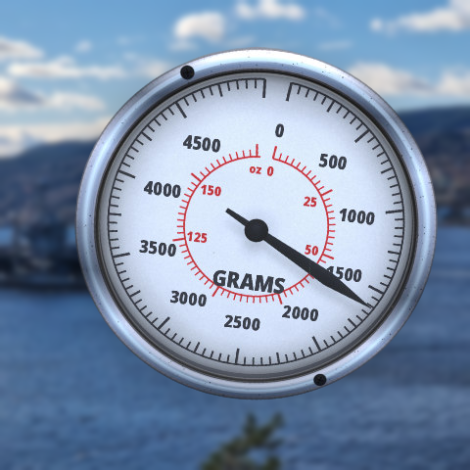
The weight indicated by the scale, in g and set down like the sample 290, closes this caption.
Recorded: 1600
